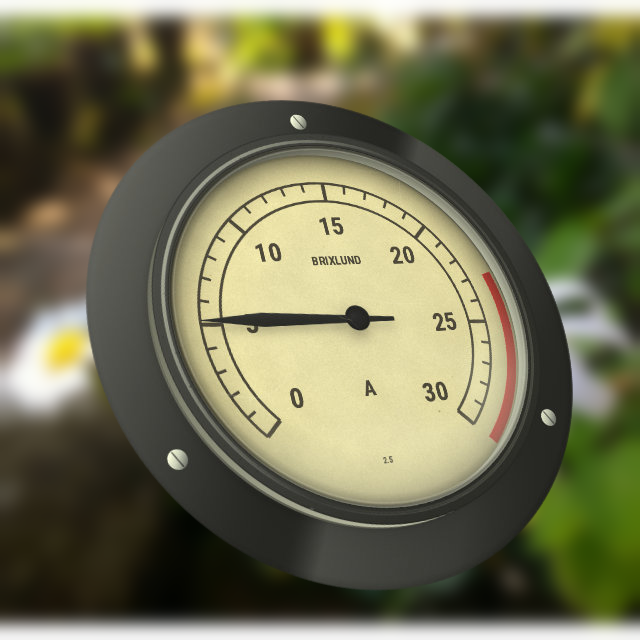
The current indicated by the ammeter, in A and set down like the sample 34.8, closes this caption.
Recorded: 5
